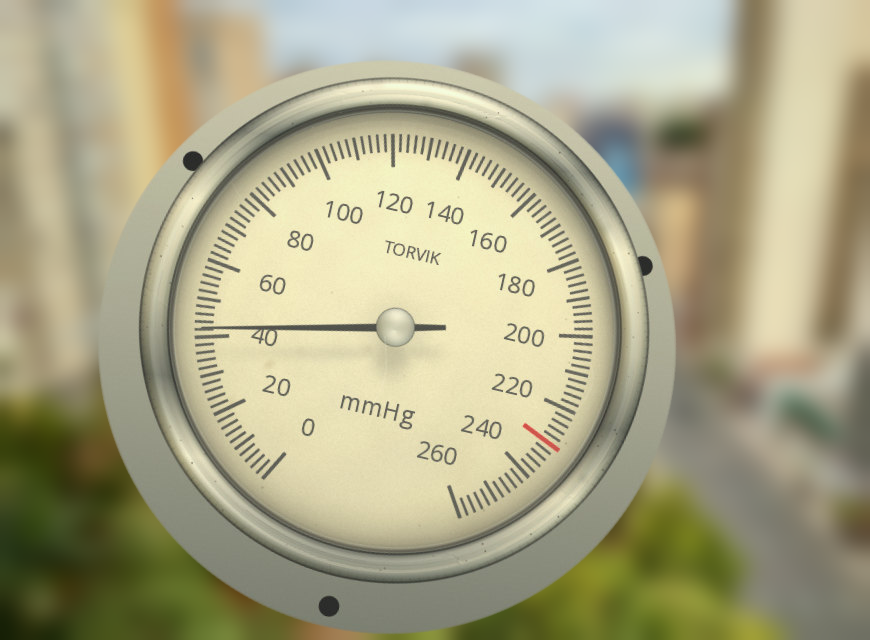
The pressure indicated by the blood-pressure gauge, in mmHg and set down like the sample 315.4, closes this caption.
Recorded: 42
